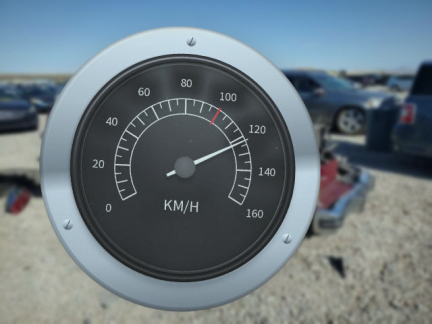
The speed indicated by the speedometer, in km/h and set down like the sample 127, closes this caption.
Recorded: 122.5
